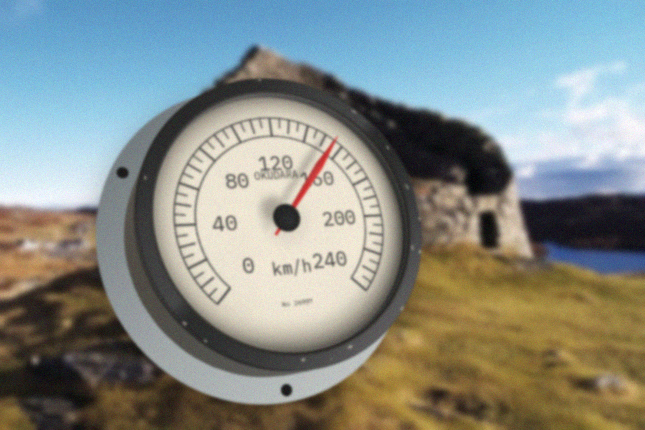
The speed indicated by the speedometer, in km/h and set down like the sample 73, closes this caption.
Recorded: 155
